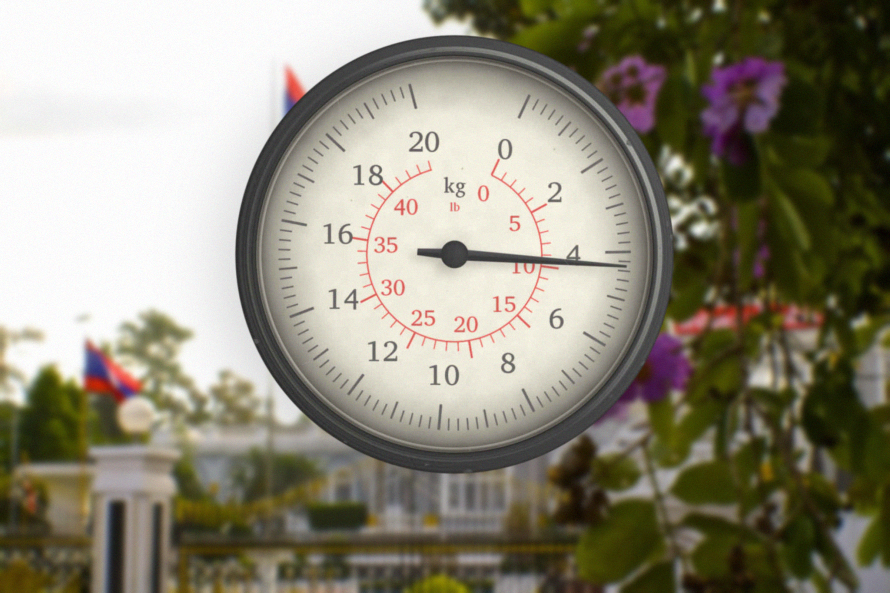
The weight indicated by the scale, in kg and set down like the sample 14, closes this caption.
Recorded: 4.3
